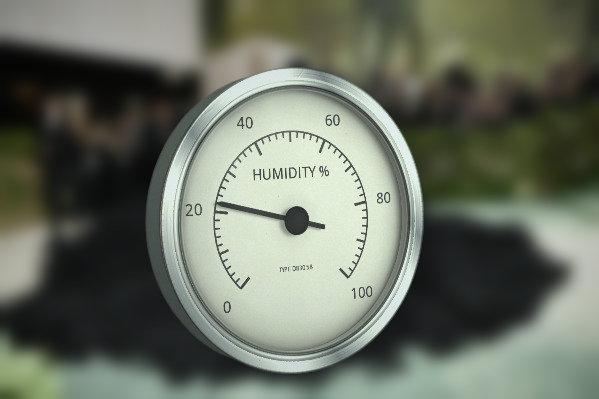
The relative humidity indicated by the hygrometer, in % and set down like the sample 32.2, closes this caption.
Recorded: 22
